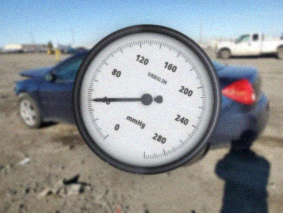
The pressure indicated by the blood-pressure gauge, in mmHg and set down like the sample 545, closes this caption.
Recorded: 40
